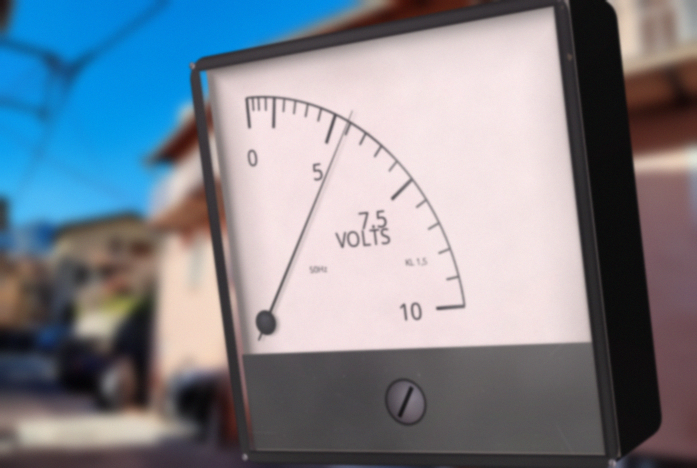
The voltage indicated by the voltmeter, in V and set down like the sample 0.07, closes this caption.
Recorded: 5.5
